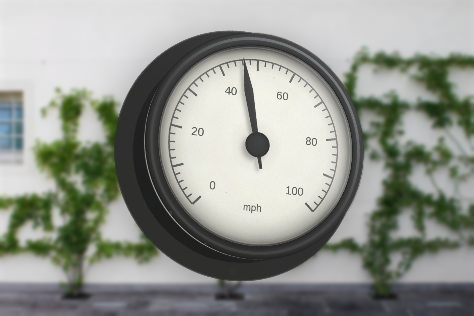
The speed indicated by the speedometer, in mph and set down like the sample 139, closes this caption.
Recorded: 46
